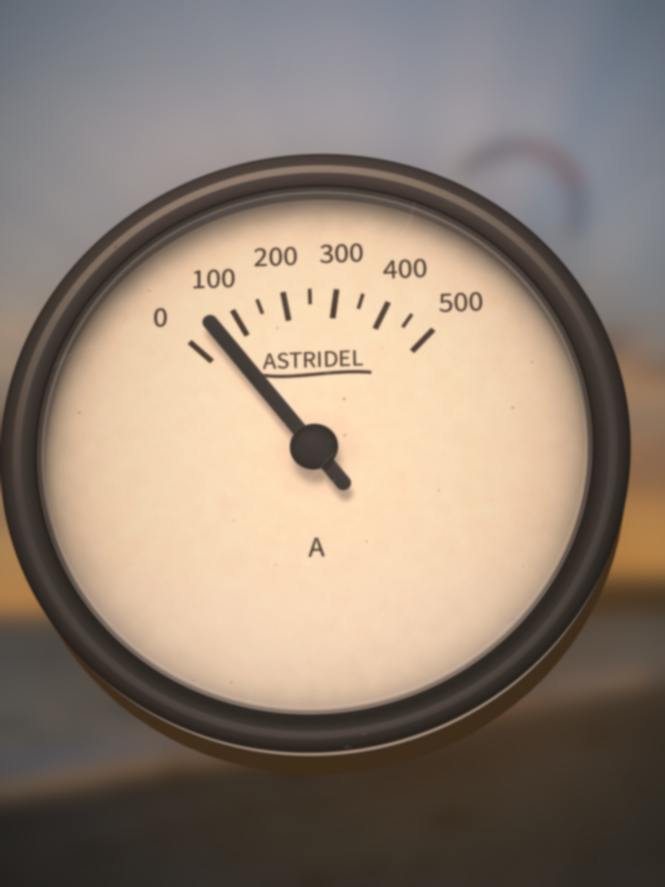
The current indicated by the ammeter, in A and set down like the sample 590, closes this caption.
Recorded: 50
